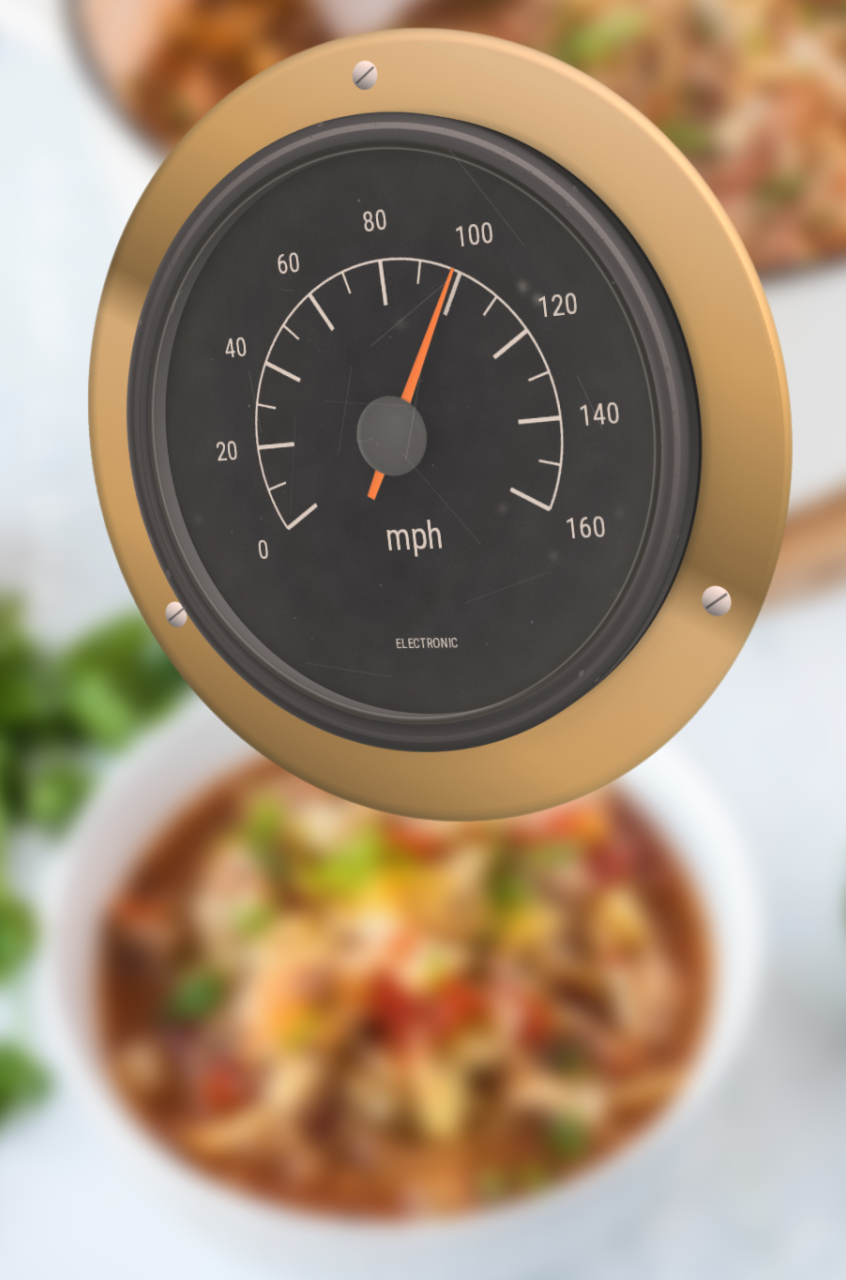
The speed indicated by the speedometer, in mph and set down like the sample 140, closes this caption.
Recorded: 100
